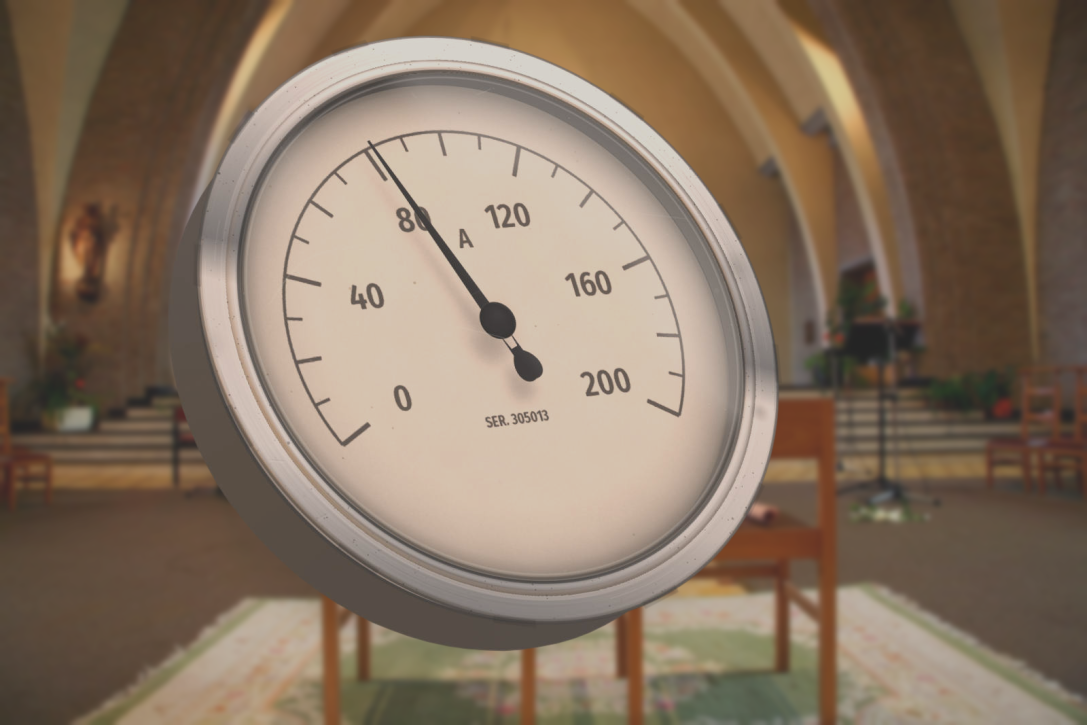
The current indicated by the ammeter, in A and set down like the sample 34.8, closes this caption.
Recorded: 80
